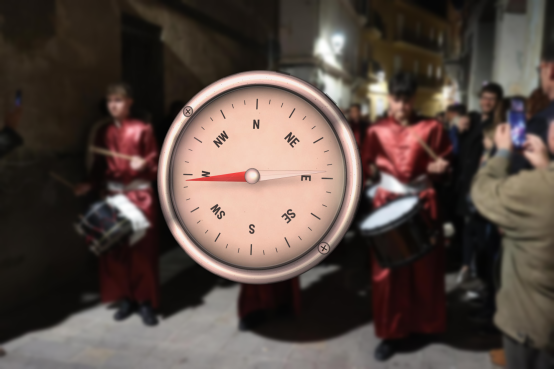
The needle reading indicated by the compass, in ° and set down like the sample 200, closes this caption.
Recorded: 265
